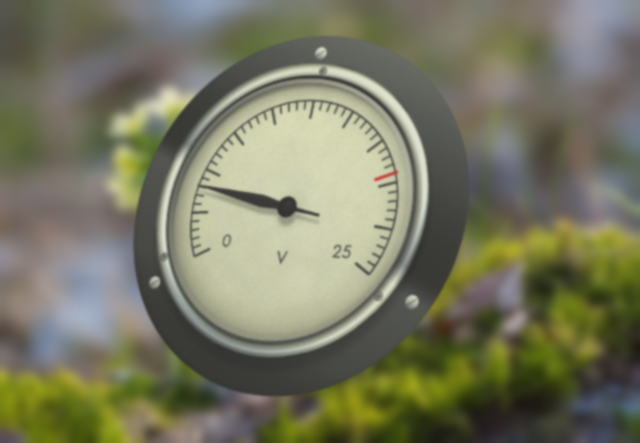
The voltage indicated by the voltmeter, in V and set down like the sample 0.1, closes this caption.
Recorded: 4
